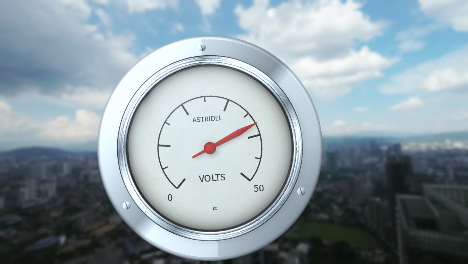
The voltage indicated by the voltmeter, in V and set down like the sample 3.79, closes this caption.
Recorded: 37.5
